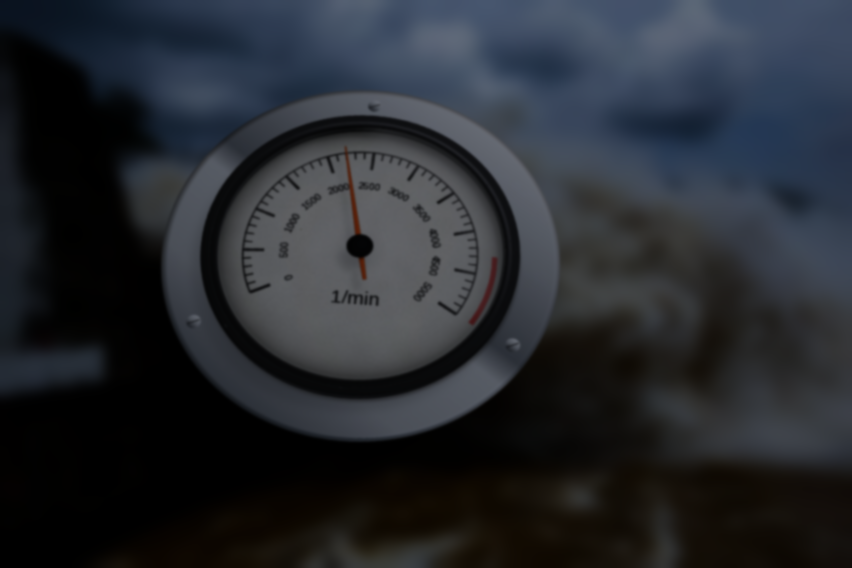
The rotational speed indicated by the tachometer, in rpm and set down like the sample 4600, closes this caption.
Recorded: 2200
